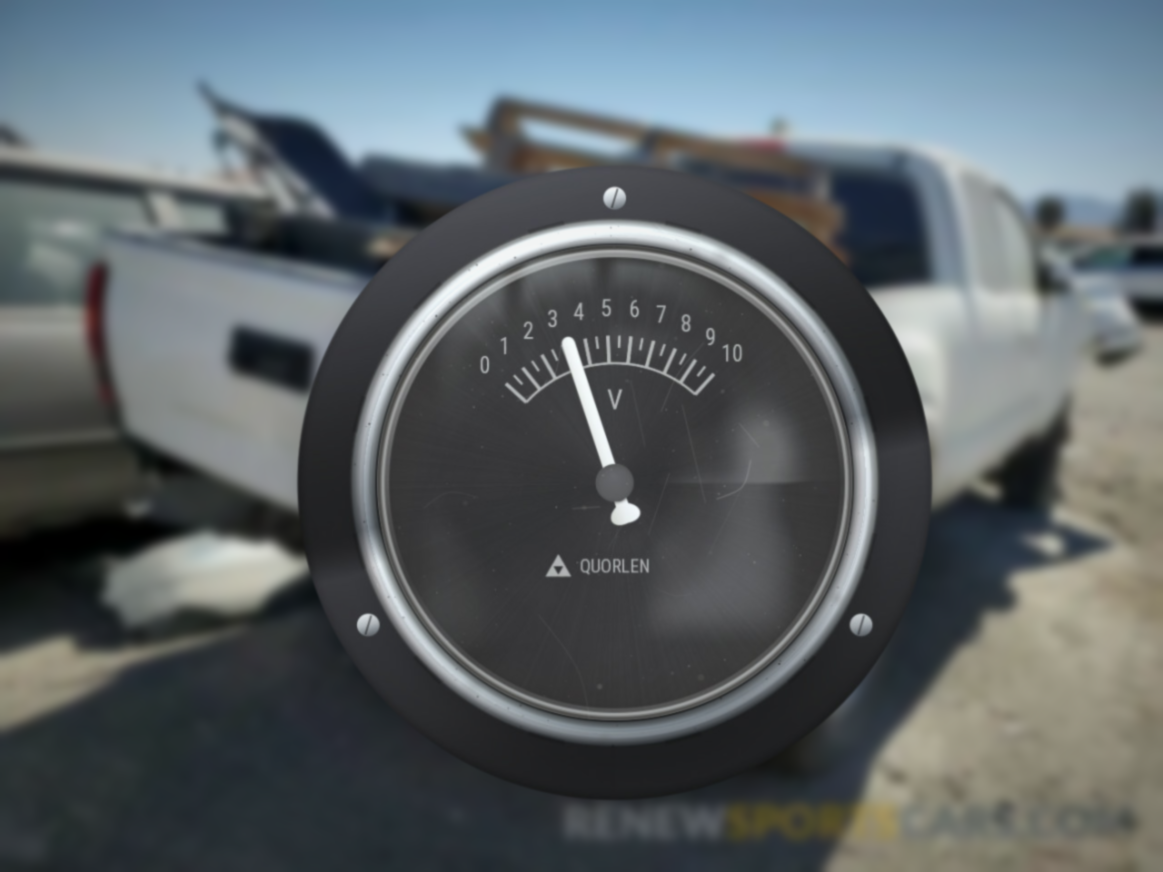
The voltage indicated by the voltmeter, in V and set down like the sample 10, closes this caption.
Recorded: 3.25
